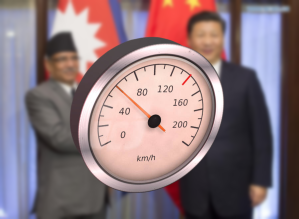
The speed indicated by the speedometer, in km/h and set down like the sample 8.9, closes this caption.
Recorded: 60
